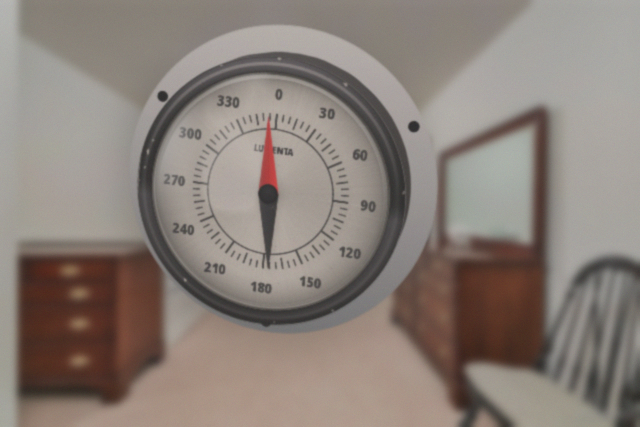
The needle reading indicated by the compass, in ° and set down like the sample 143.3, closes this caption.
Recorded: 355
